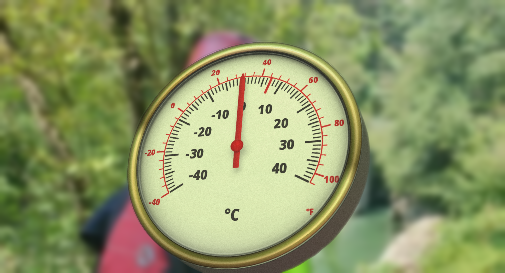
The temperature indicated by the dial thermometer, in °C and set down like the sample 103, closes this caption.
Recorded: 0
